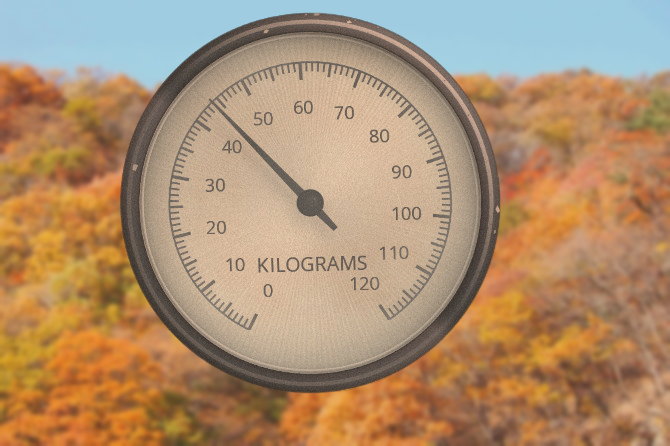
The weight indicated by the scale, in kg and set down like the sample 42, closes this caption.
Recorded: 44
